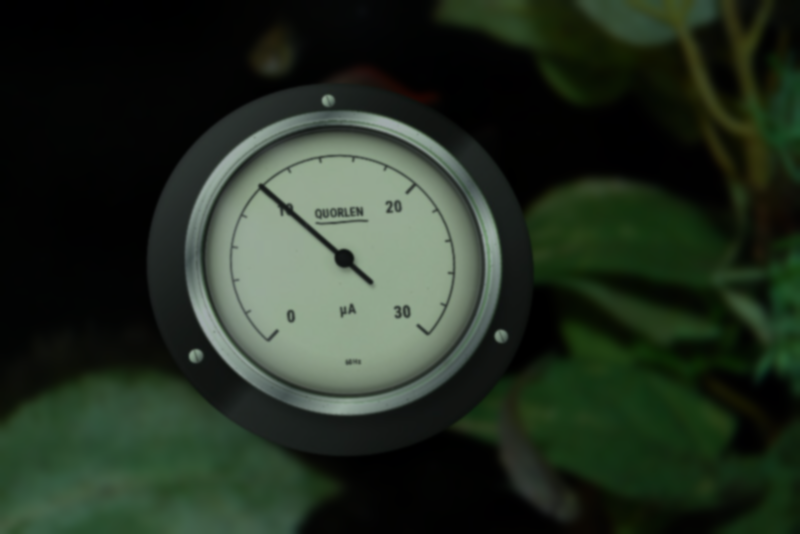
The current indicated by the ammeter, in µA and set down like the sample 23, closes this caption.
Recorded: 10
